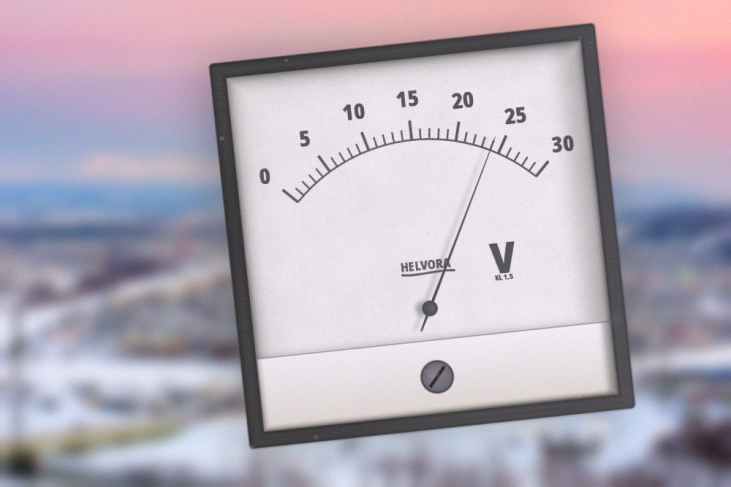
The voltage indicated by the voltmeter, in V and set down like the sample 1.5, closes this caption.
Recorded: 24
